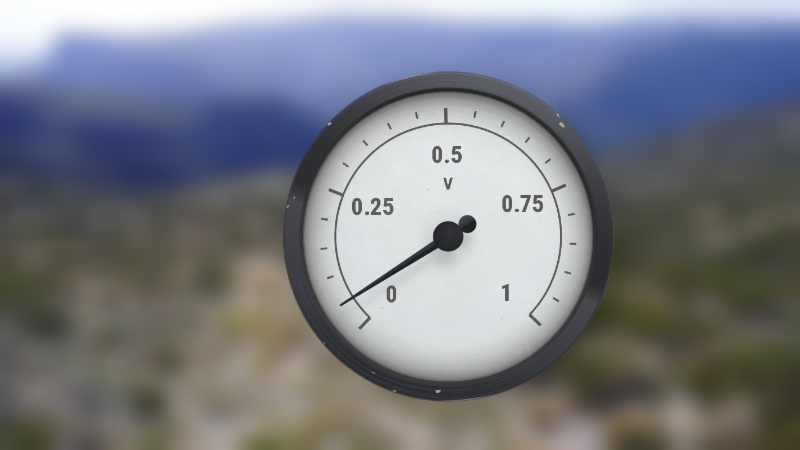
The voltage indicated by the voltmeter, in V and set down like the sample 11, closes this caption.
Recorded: 0.05
